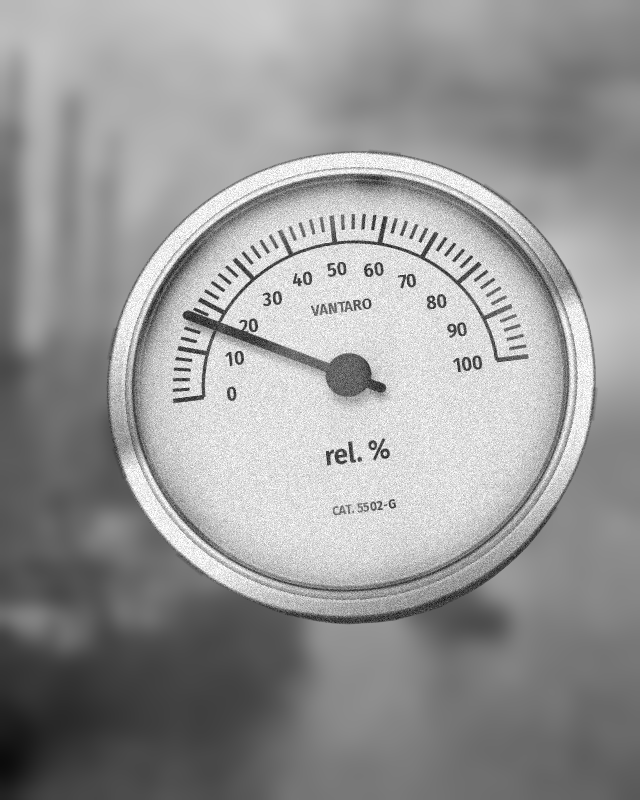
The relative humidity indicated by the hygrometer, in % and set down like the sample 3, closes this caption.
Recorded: 16
